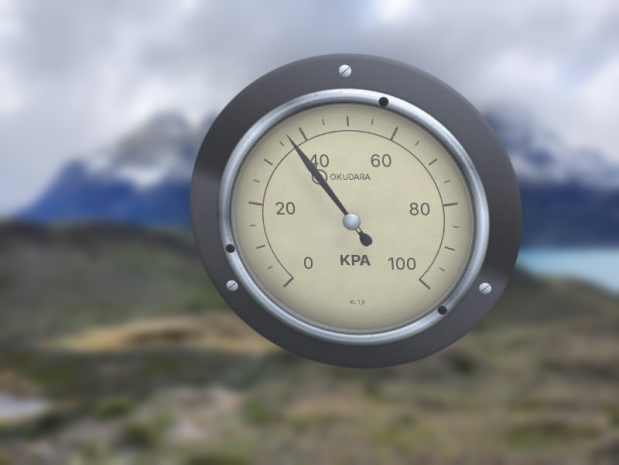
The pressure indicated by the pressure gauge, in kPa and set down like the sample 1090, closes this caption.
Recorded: 37.5
